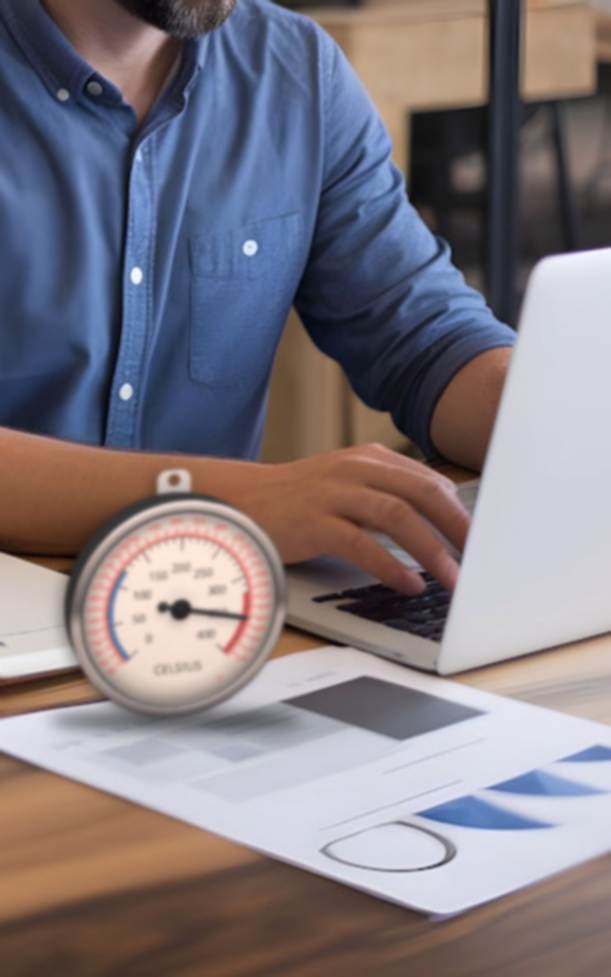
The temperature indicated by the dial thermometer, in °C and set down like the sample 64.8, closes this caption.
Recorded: 350
